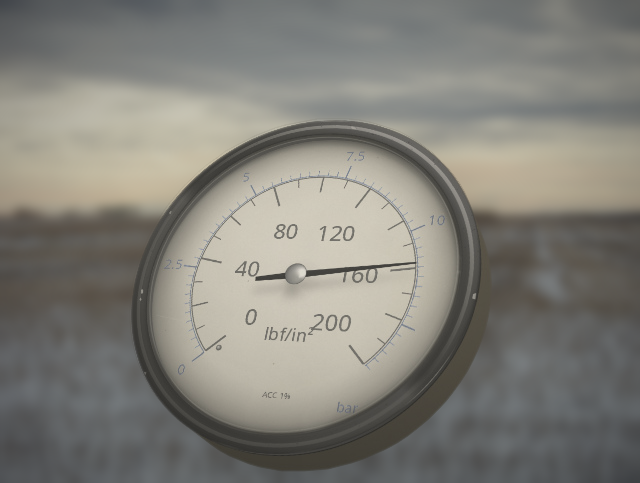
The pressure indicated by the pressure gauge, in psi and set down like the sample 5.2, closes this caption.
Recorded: 160
